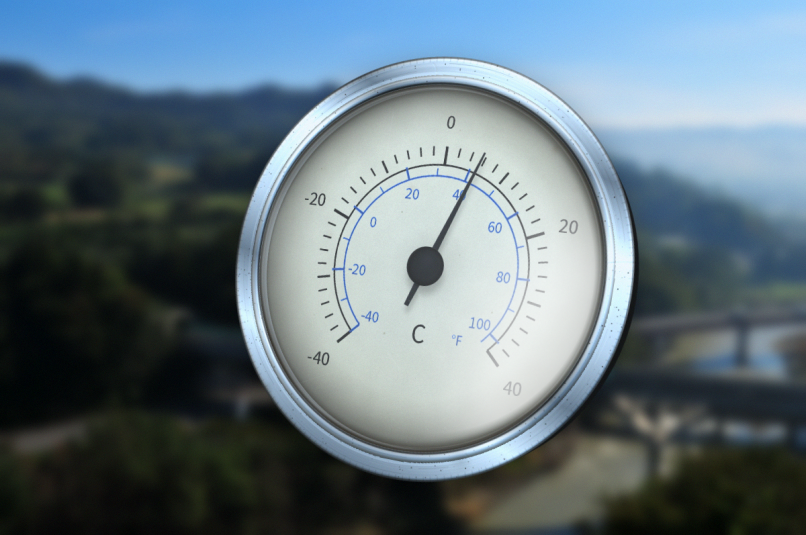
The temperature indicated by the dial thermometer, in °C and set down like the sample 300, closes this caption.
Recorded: 6
